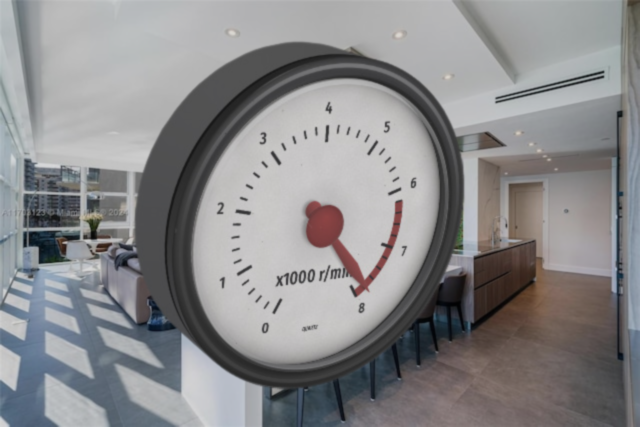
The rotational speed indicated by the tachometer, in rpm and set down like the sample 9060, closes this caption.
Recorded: 7800
